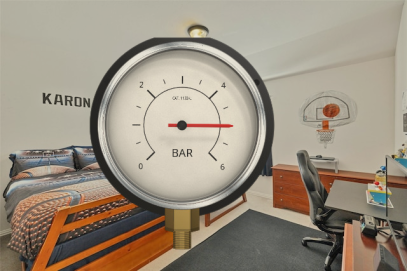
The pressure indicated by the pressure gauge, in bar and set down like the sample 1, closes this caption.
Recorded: 5
